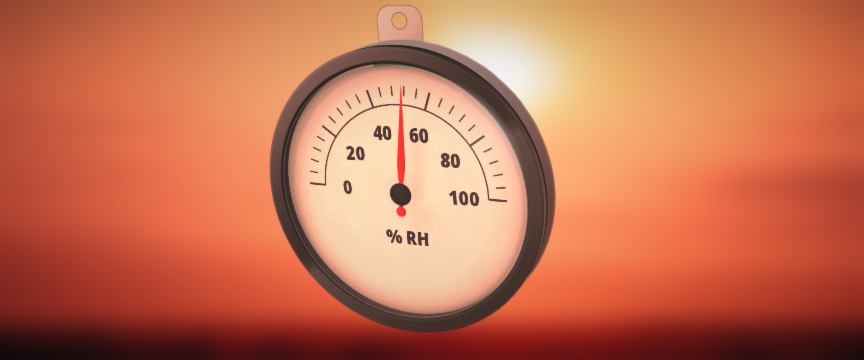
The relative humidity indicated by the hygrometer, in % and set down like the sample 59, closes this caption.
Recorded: 52
